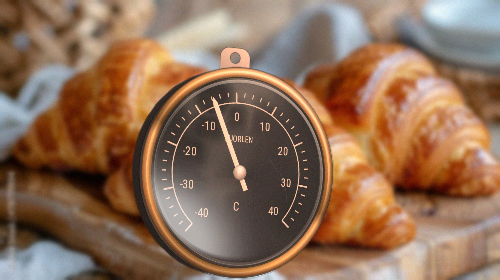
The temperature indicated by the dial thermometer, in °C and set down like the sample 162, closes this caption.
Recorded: -6
